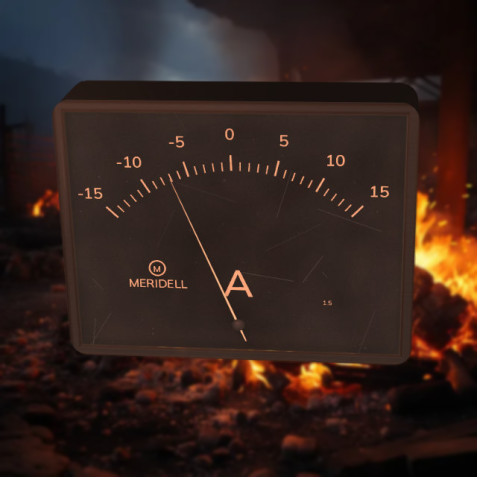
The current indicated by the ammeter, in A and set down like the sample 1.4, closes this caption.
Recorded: -7
